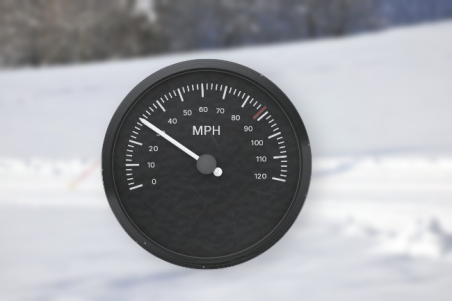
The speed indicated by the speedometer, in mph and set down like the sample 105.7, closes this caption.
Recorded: 30
